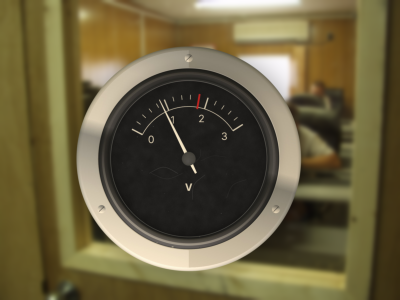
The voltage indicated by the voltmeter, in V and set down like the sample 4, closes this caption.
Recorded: 0.9
